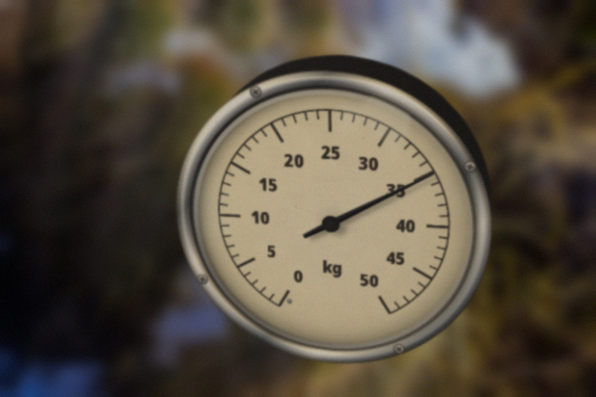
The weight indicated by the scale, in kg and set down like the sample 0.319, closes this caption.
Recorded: 35
